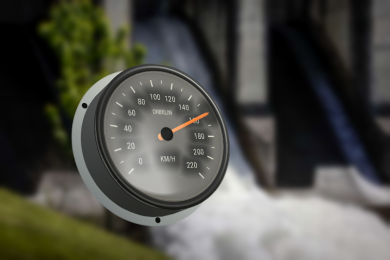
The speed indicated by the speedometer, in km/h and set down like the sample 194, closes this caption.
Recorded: 160
